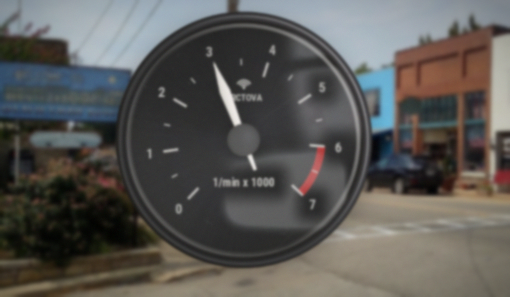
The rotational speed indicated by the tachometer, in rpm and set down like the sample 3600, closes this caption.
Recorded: 3000
